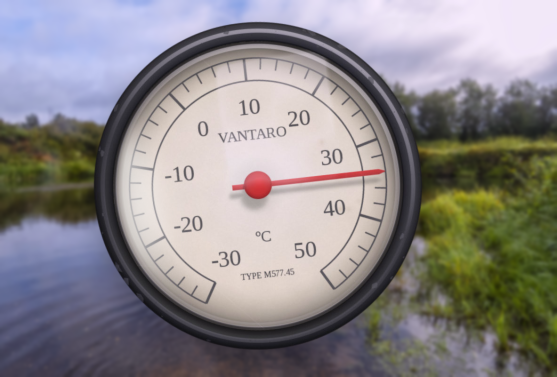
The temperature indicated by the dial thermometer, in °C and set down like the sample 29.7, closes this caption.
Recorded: 34
